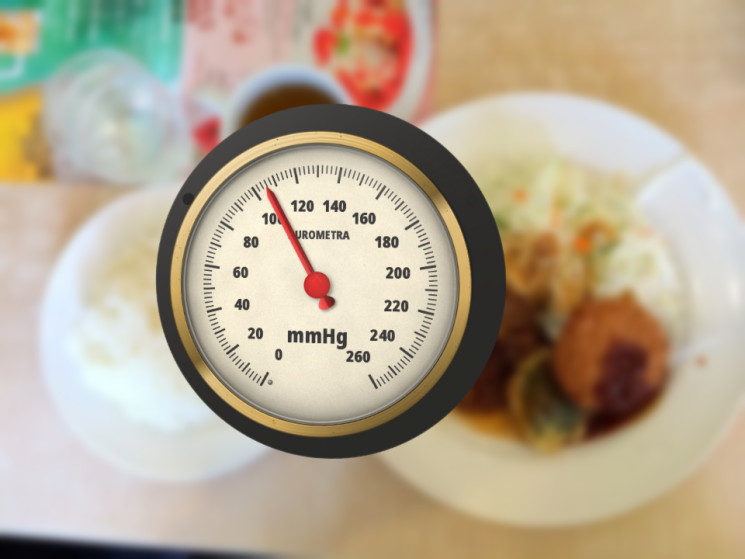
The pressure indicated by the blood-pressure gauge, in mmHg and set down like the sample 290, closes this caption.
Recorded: 106
